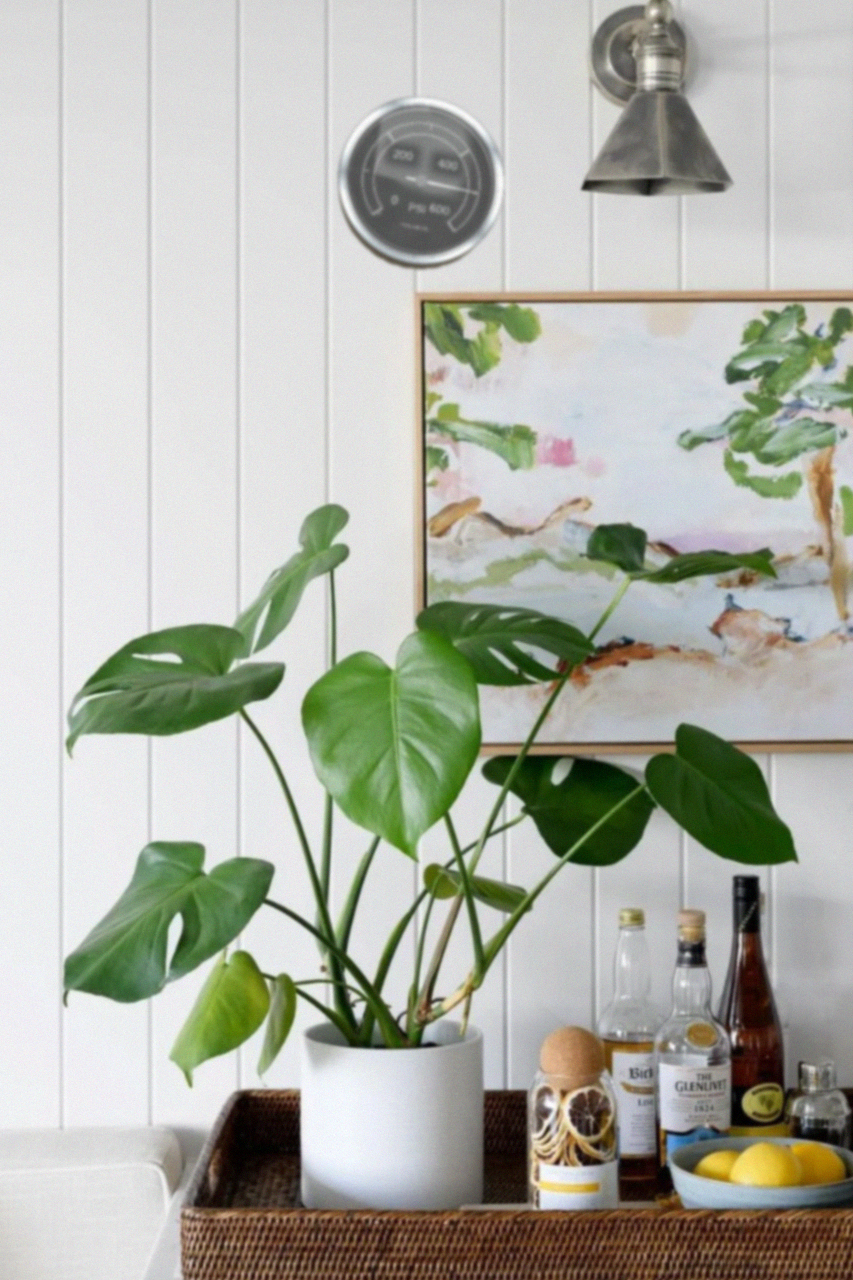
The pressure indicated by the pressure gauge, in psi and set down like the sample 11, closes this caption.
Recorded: 500
